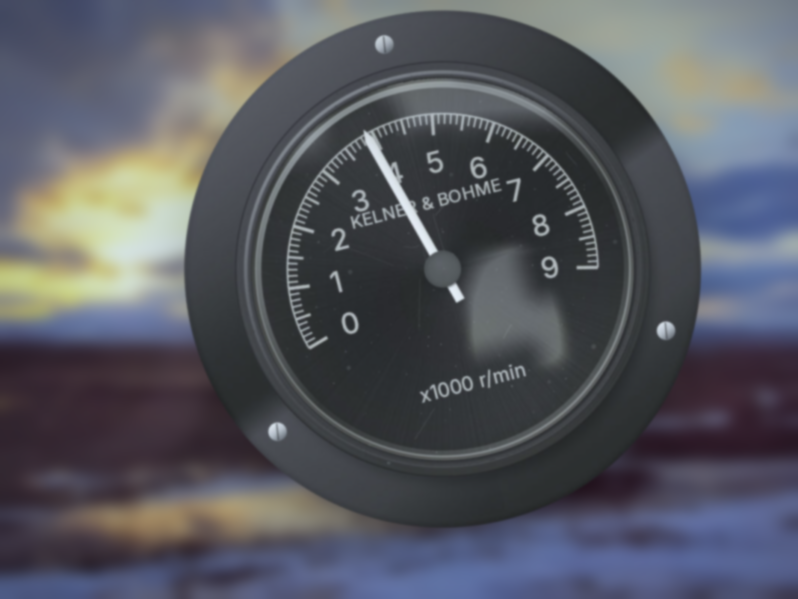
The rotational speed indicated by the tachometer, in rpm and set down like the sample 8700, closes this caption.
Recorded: 3900
